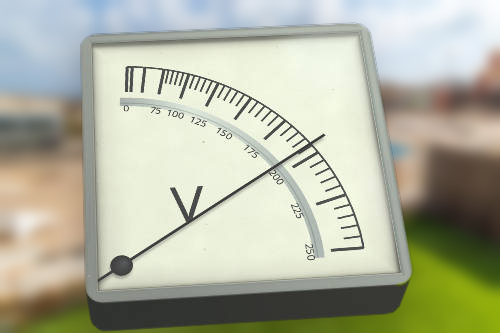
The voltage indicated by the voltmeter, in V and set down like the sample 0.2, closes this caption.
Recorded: 195
